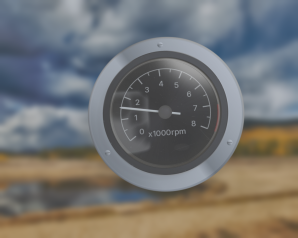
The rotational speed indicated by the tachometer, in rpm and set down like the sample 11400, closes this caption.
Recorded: 1500
